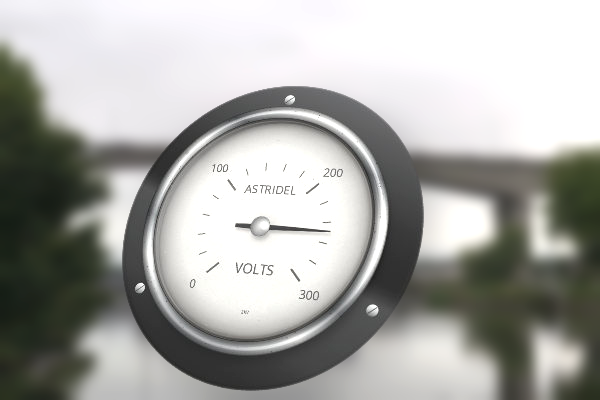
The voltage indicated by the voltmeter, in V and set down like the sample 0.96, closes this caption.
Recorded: 250
